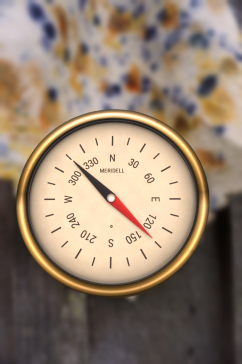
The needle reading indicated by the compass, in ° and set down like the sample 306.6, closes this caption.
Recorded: 135
